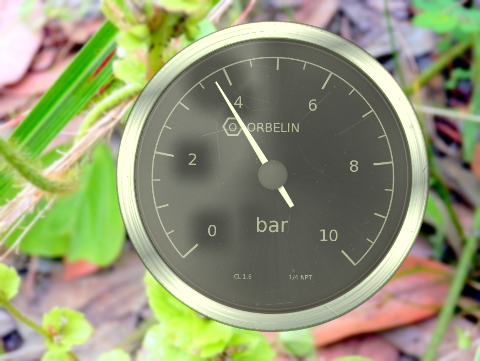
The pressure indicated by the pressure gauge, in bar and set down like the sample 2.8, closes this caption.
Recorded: 3.75
